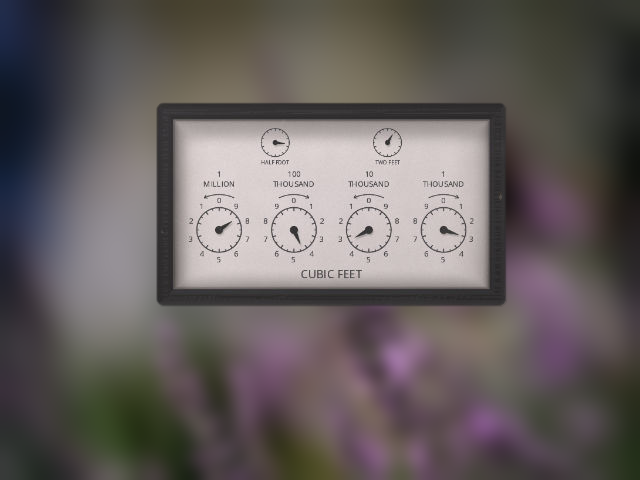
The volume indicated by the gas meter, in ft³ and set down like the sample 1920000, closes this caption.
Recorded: 843300
